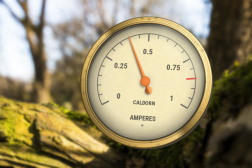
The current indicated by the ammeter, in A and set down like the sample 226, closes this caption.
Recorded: 0.4
